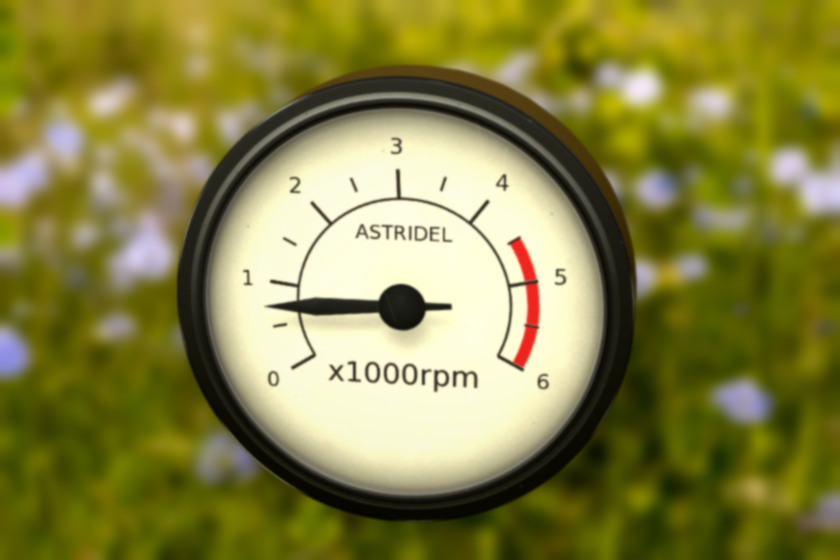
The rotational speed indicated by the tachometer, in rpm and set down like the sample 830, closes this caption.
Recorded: 750
